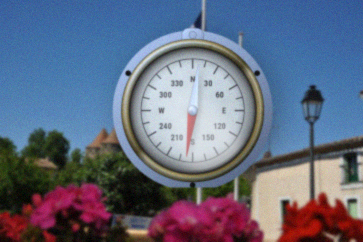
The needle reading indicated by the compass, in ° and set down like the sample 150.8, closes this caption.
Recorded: 187.5
